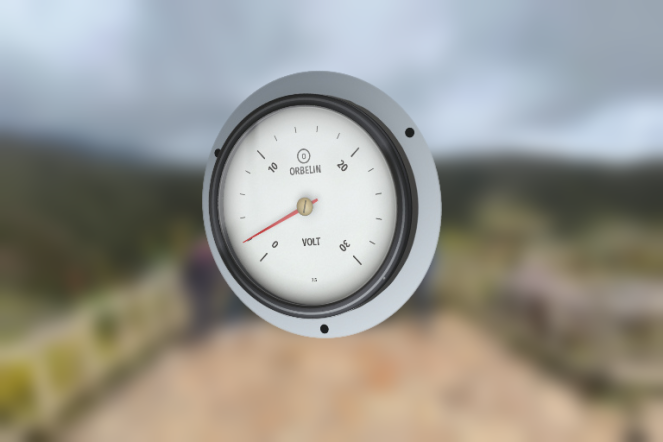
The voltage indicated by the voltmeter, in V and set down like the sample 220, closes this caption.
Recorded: 2
